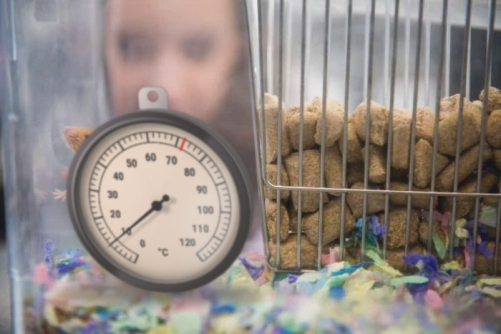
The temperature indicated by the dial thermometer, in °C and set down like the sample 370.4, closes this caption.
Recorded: 10
